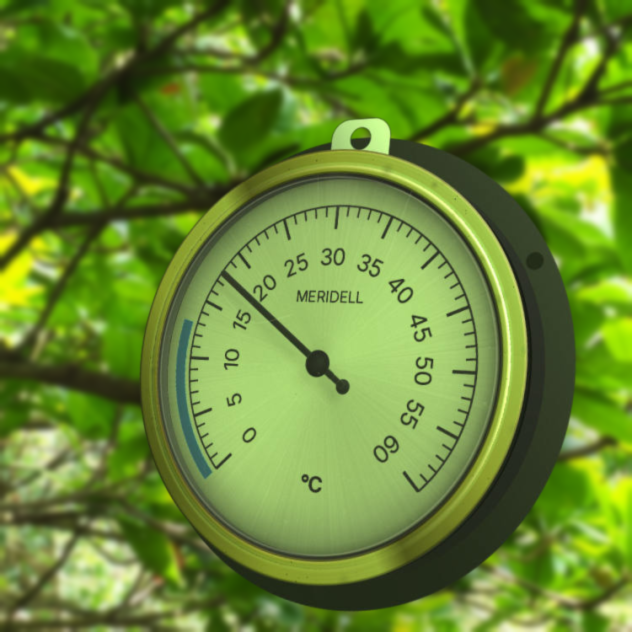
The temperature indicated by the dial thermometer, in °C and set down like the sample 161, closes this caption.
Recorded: 18
